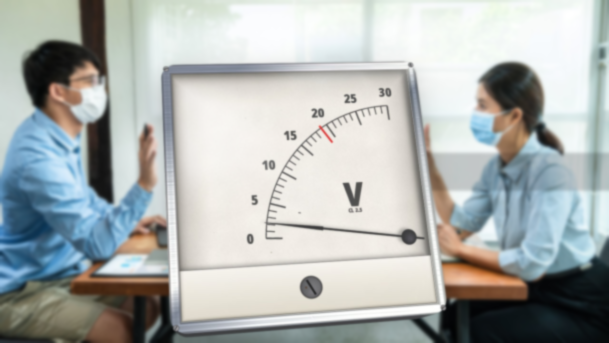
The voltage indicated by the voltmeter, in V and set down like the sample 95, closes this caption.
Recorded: 2
